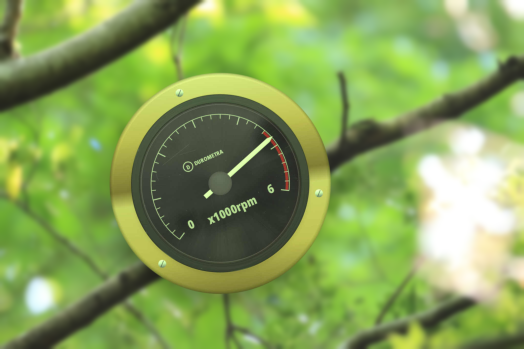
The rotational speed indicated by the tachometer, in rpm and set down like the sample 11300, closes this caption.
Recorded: 4800
